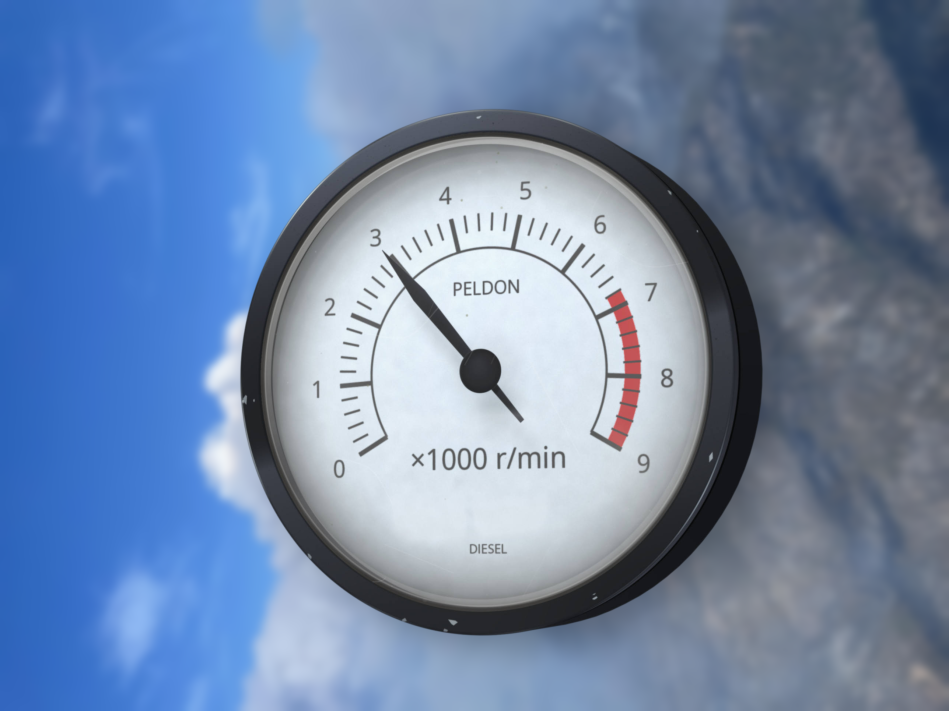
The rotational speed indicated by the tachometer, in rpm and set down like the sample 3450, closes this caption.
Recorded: 3000
